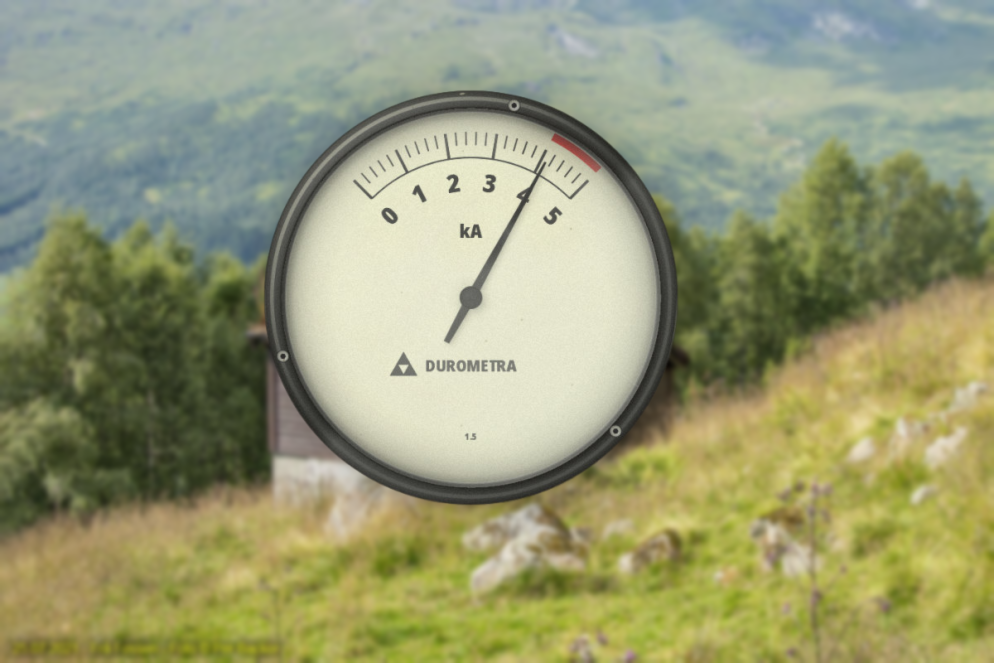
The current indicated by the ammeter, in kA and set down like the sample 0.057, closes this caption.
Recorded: 4.1
